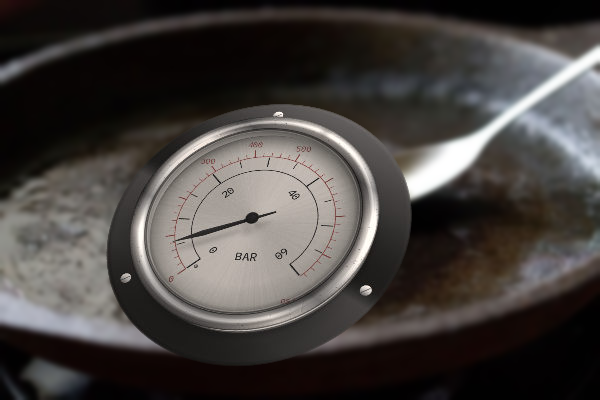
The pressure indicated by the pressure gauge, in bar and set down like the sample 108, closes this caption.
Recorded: 5
